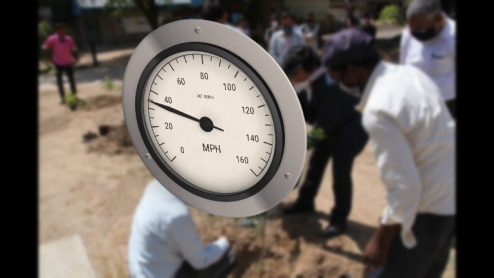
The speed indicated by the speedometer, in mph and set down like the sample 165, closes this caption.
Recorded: 35
